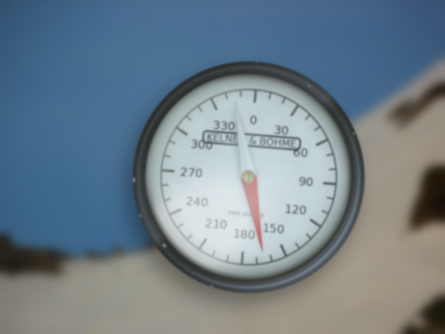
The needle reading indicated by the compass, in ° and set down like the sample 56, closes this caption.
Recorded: 165
